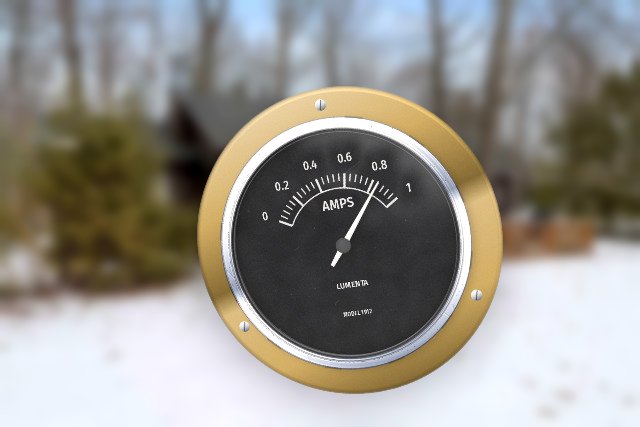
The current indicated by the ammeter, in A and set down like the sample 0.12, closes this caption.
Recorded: 0.84
